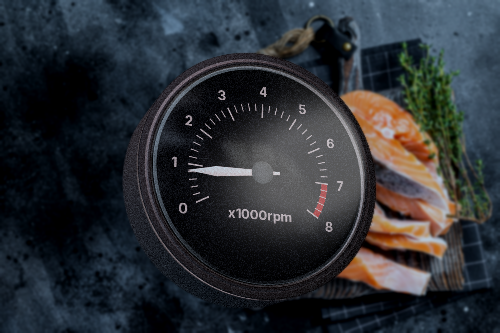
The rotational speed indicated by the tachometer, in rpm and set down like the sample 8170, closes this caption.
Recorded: 800
